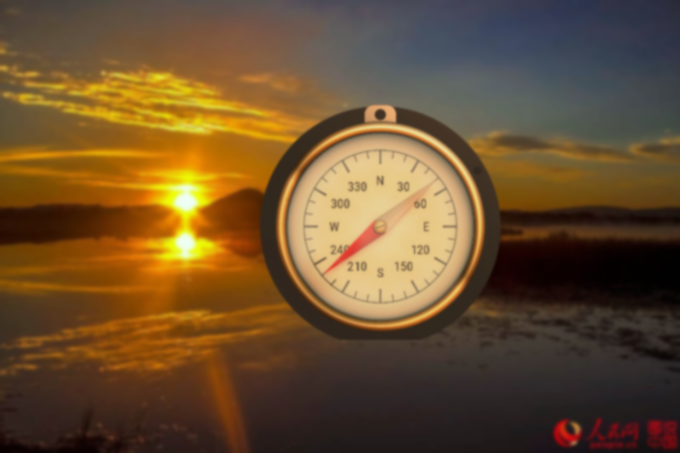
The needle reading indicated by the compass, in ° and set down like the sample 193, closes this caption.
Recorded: 230
